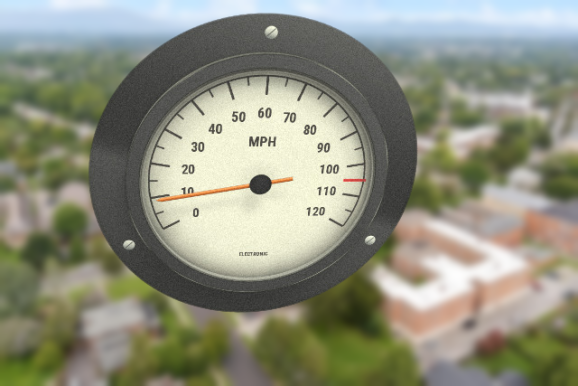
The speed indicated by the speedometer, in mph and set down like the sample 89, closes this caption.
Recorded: 10
